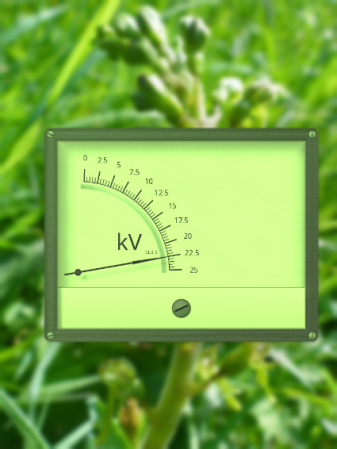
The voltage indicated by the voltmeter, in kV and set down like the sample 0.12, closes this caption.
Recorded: 22.5
